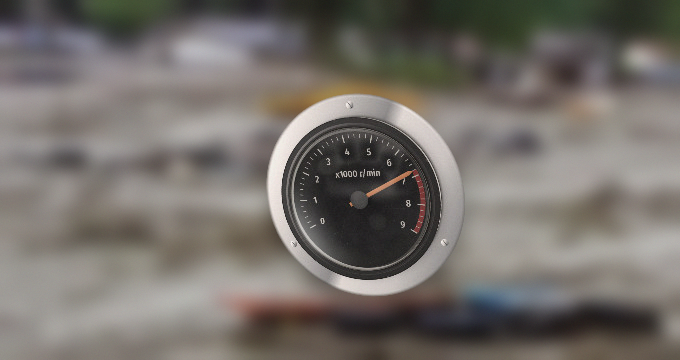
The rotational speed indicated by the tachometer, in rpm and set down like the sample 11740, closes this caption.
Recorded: 6800
